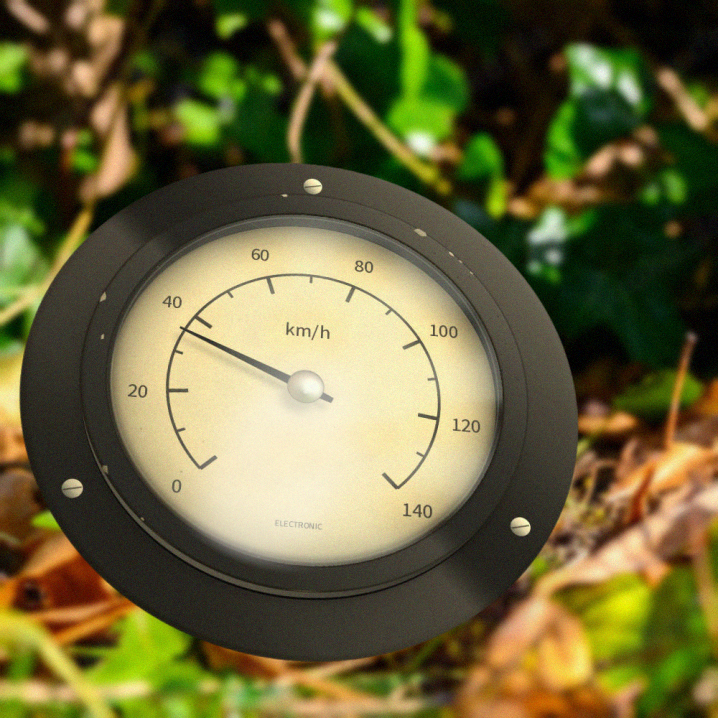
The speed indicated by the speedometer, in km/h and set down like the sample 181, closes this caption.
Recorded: 35
